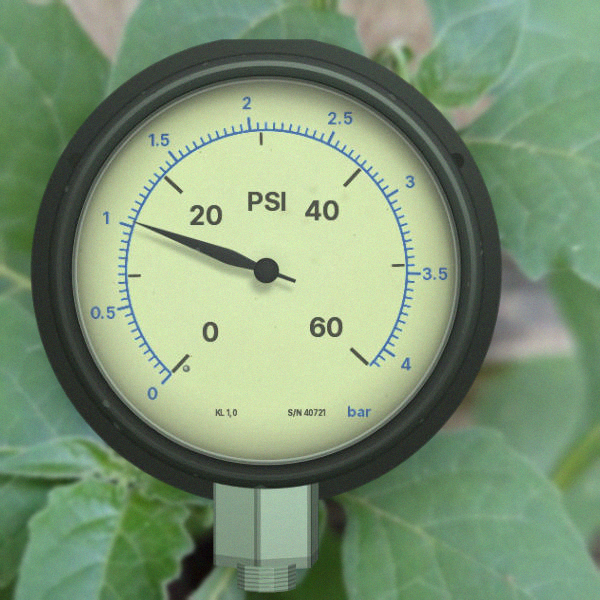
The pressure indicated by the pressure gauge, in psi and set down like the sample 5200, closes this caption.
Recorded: 15
